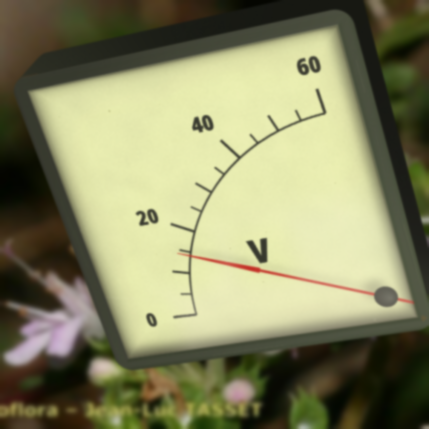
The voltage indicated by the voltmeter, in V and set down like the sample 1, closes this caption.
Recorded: 15
